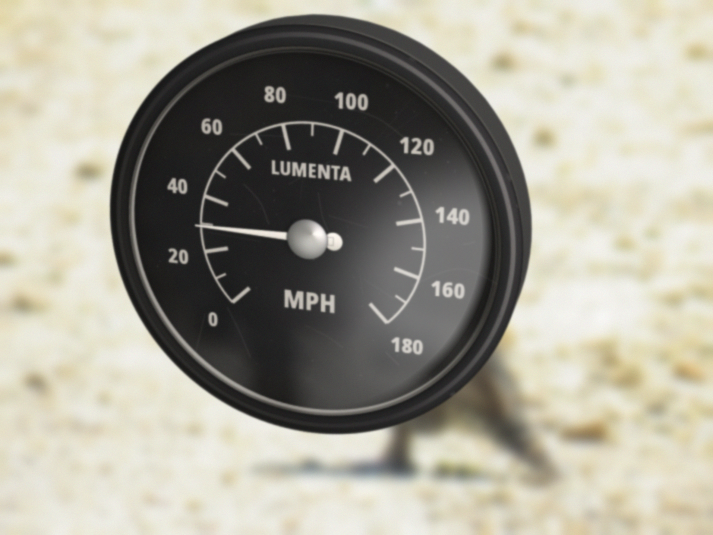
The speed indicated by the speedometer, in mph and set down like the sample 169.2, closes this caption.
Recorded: 30
